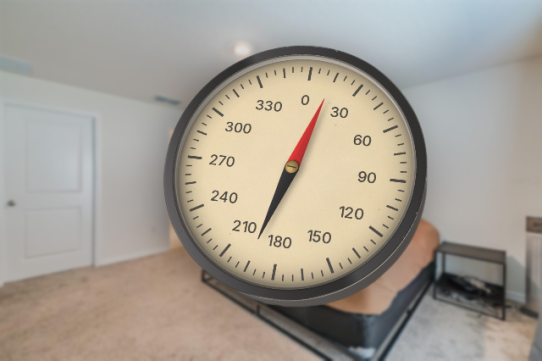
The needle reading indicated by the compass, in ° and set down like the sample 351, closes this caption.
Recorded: 15
